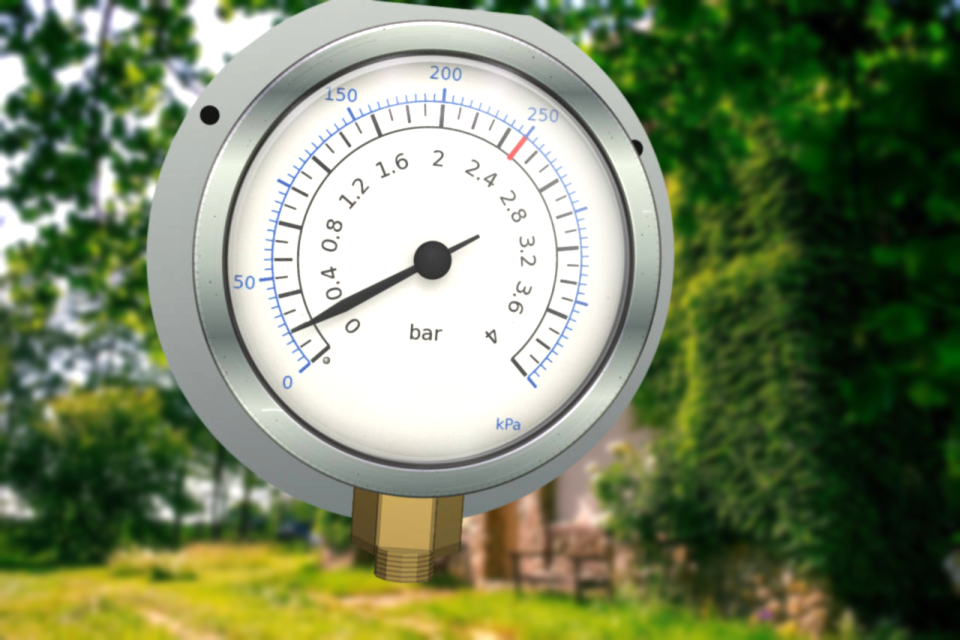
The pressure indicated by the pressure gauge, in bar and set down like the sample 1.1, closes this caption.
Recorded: 0.2
